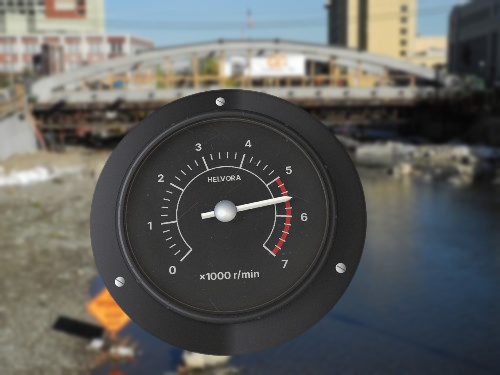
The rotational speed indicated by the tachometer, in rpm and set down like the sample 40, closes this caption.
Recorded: 5600
